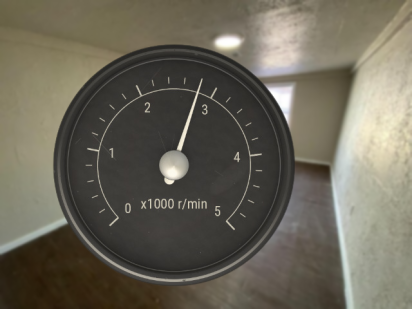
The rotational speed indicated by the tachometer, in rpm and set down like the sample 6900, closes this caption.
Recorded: 2800
